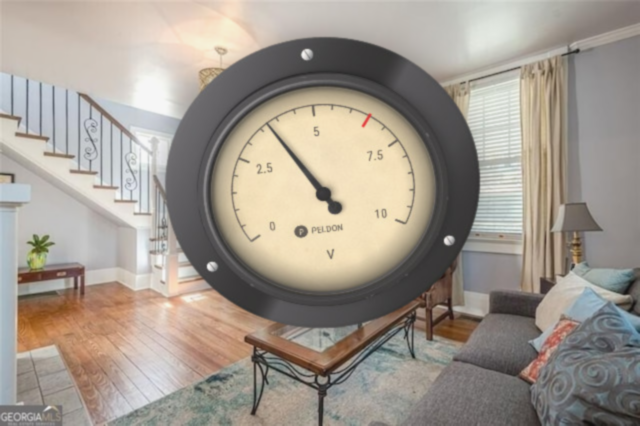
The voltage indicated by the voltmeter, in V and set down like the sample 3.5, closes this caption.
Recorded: 3.75
